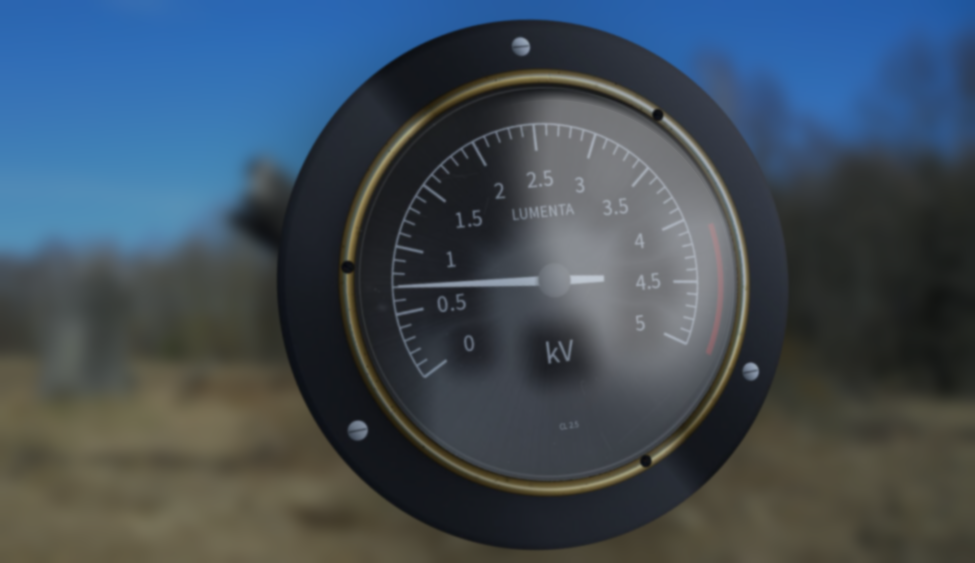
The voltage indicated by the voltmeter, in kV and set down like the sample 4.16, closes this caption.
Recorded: 0.7
